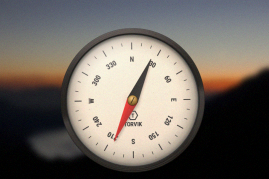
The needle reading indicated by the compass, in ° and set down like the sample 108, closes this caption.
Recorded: 205
